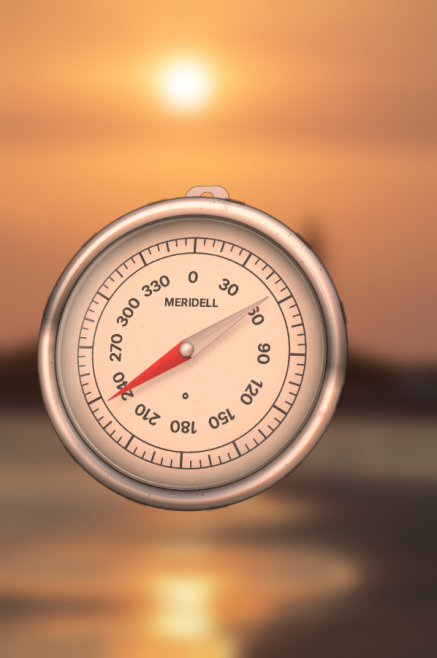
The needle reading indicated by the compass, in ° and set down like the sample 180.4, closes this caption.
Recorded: 235
